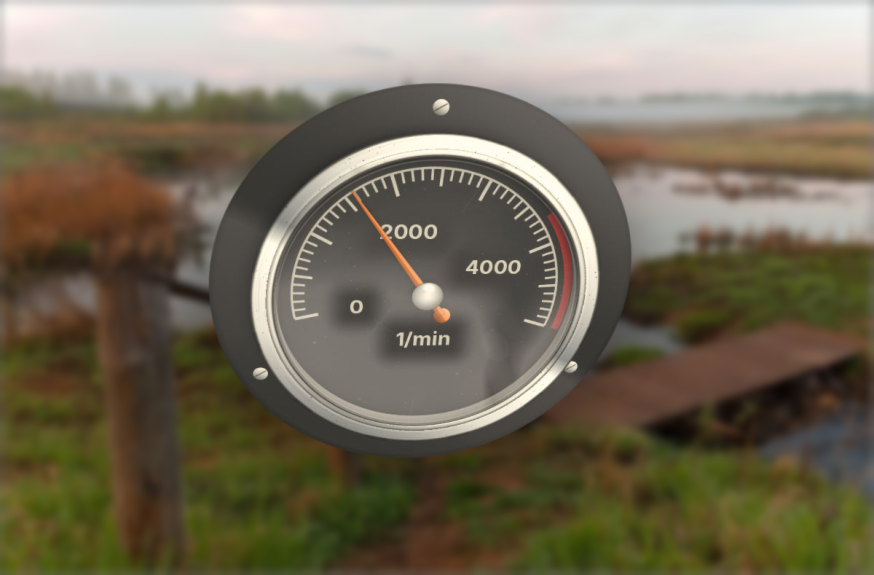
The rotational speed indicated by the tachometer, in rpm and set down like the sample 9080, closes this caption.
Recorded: 1600
